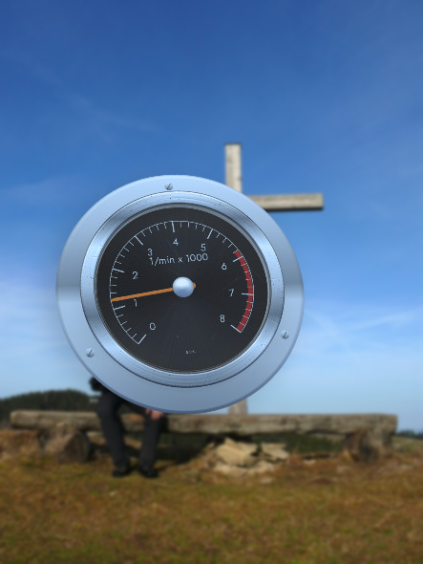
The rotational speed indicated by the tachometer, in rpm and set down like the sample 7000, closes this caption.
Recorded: 1200
